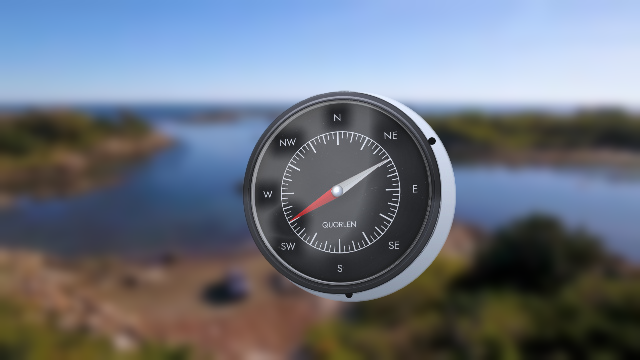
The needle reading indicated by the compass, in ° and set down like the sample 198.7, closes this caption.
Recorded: 240
